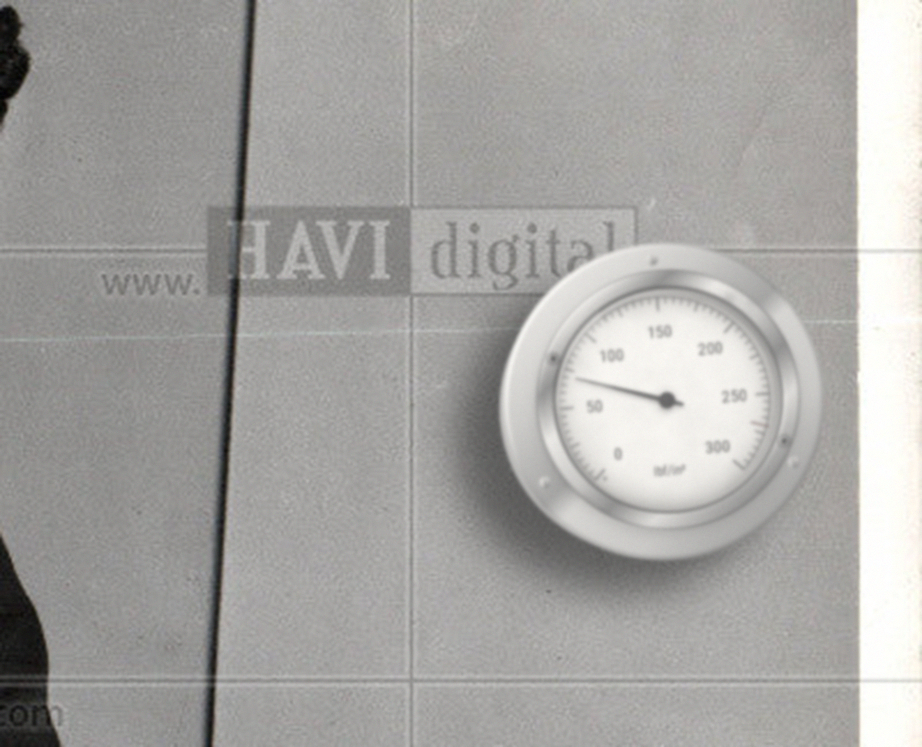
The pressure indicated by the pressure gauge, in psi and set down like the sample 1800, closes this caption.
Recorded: 70
